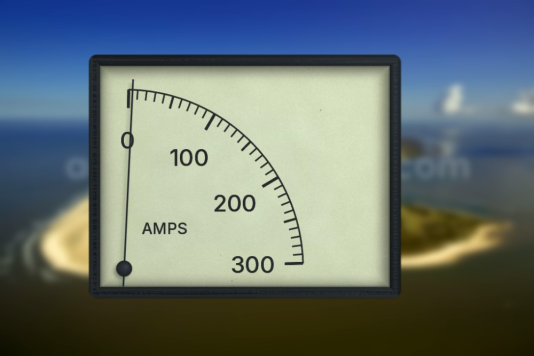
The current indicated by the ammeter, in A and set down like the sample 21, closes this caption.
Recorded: 5
